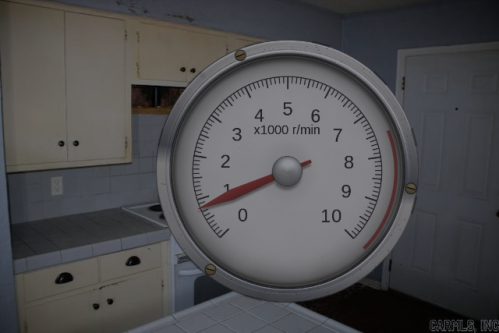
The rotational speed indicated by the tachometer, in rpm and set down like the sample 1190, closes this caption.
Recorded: 800
